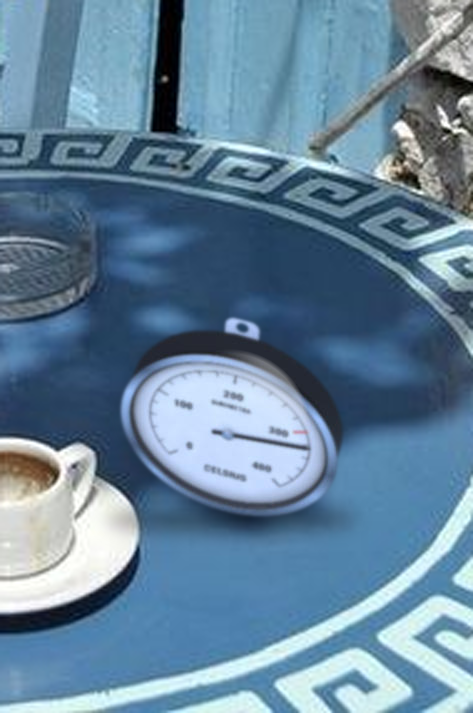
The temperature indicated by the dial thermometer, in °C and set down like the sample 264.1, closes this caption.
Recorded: 320
